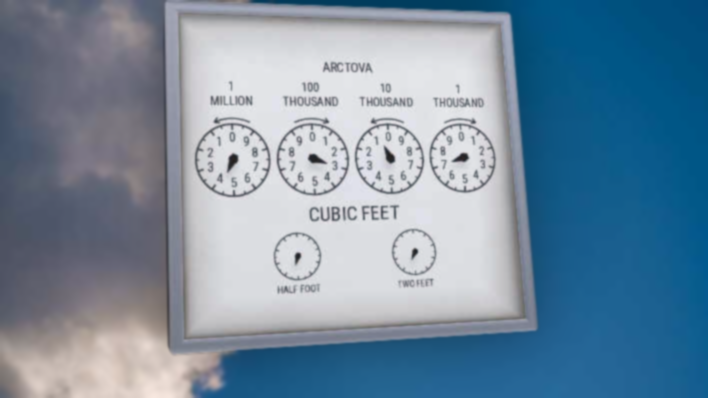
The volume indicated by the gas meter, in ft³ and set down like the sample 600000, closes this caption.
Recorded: 430700
